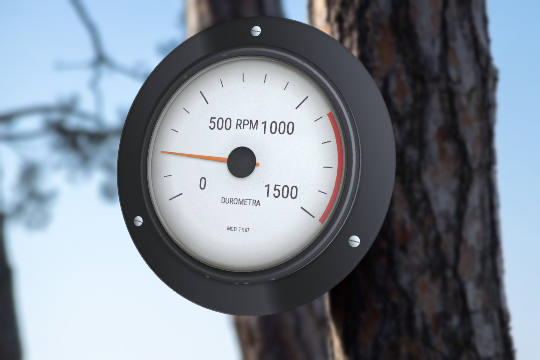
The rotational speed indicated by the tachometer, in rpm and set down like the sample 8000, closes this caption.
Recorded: 200
